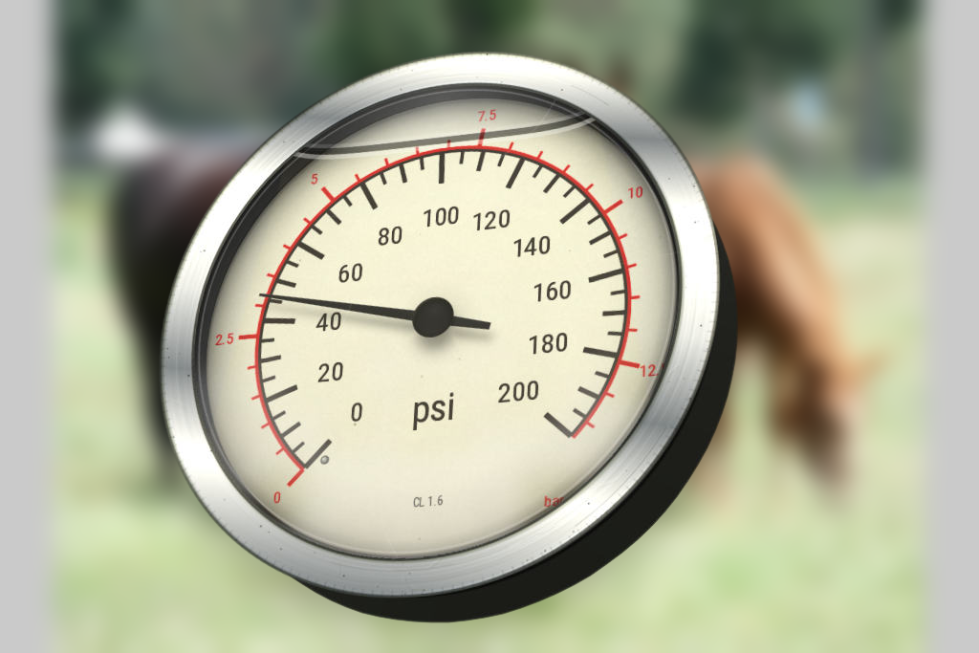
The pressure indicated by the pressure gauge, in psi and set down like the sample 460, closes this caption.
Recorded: 45
